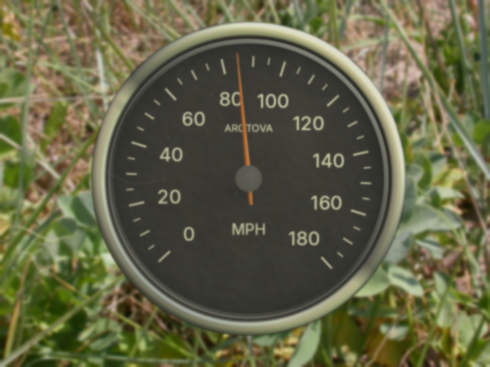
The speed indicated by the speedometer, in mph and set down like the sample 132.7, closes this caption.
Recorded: 85
